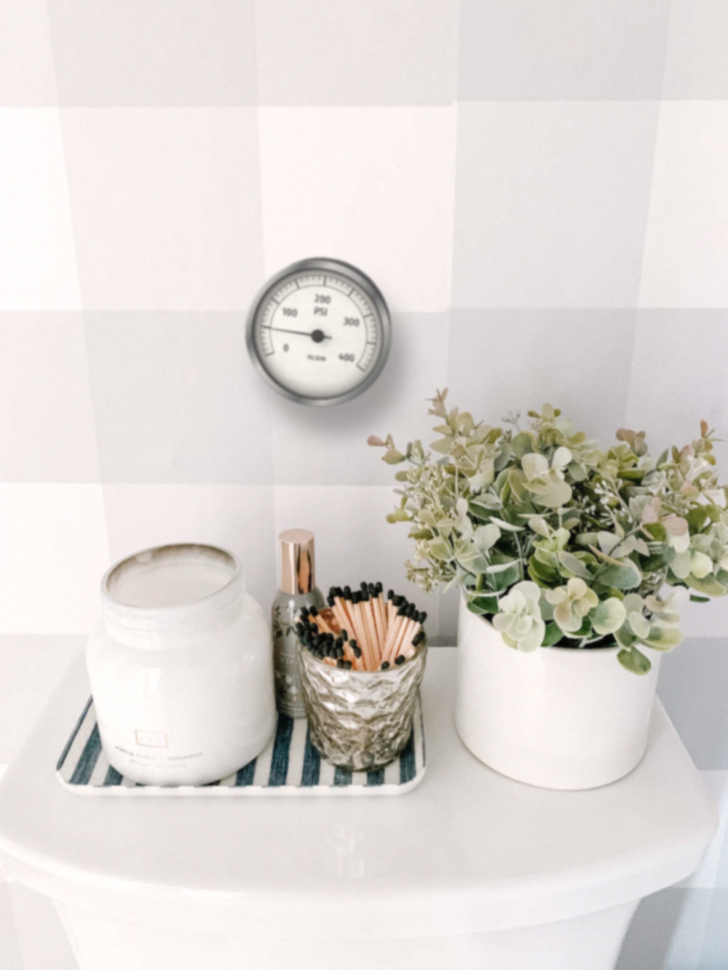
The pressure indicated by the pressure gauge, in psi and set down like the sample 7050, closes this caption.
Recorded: 50
